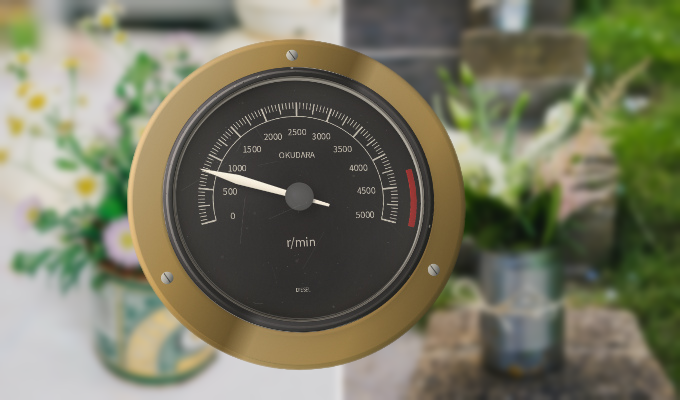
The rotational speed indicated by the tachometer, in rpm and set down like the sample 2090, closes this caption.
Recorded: 750
